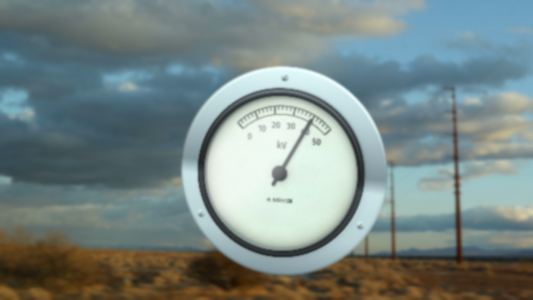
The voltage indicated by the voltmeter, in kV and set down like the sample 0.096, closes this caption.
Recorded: 40
